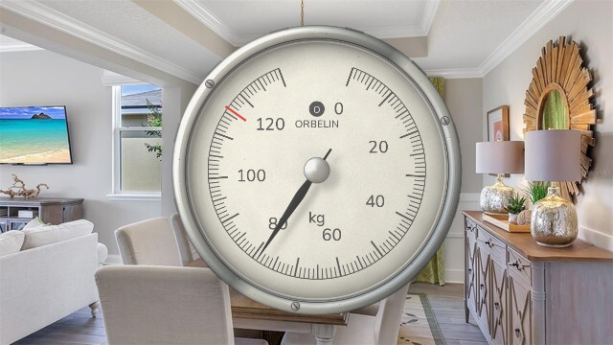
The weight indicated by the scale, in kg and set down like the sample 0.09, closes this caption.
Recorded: 79
